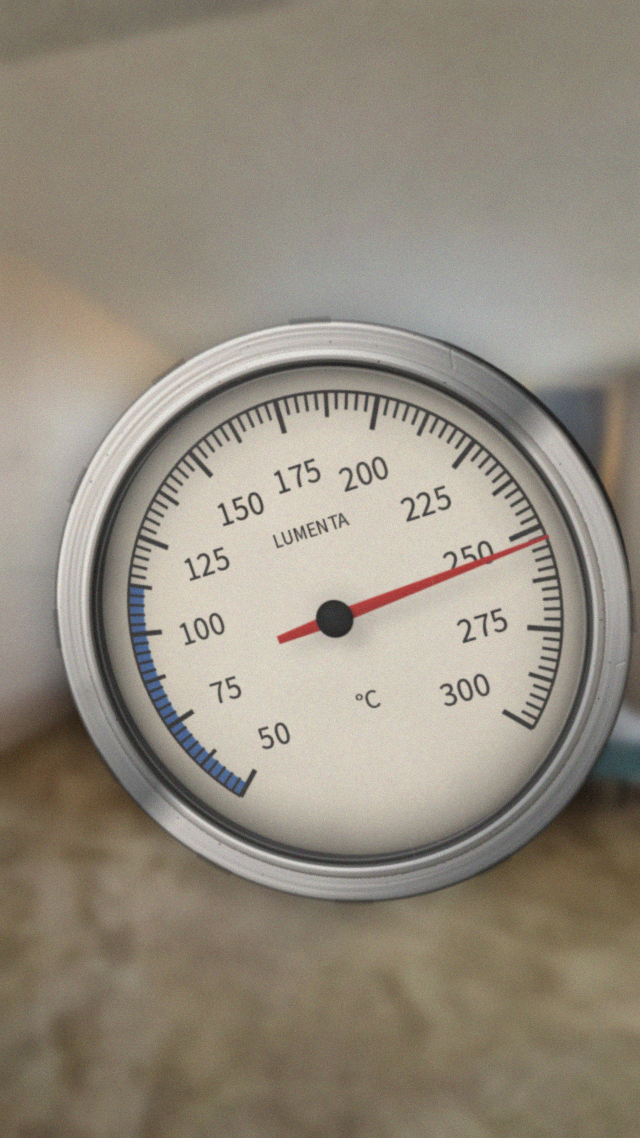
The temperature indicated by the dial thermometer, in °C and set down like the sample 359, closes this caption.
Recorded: 252.5
